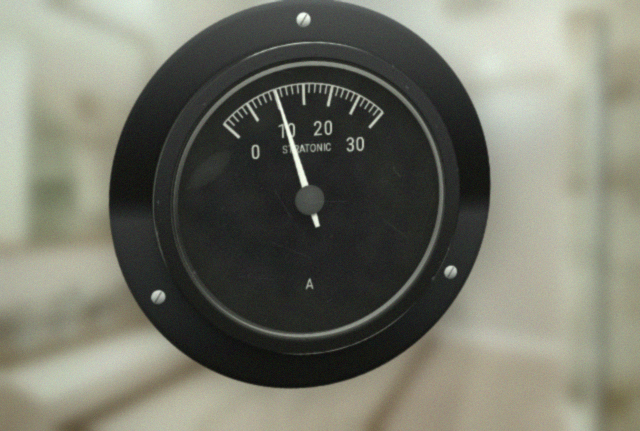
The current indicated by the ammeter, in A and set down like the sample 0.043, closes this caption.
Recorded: 10
